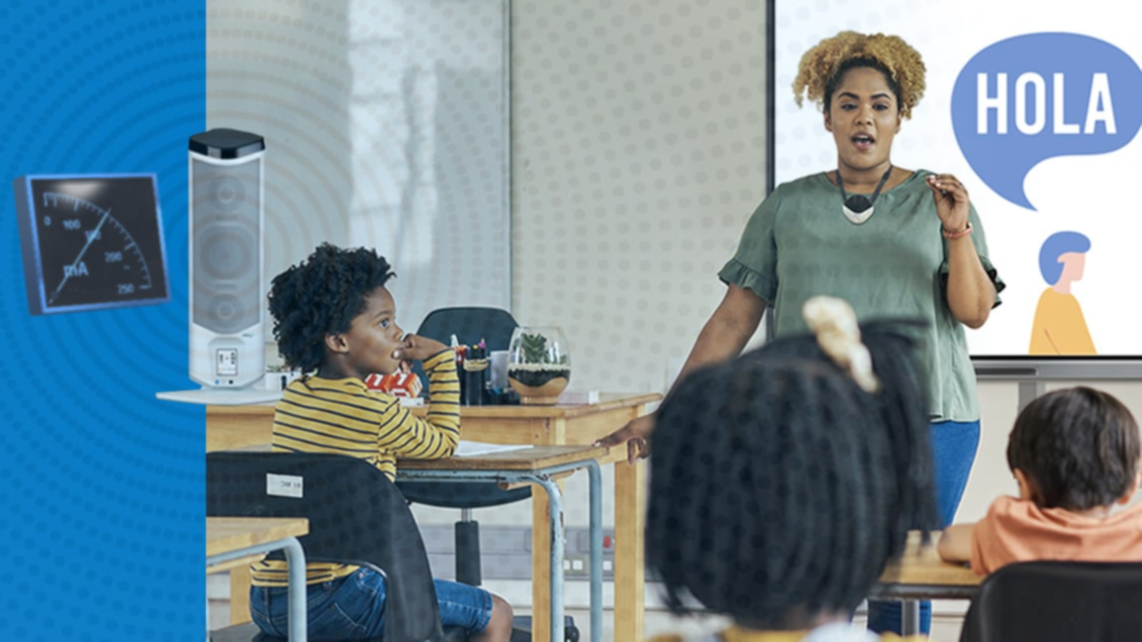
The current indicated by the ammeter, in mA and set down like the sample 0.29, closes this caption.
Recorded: 150
